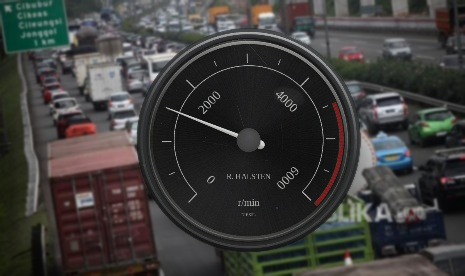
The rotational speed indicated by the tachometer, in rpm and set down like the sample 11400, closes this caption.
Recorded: 1500
